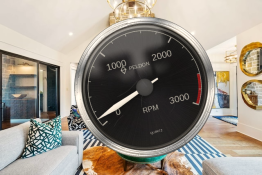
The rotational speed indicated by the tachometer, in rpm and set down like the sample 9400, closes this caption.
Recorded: 100
